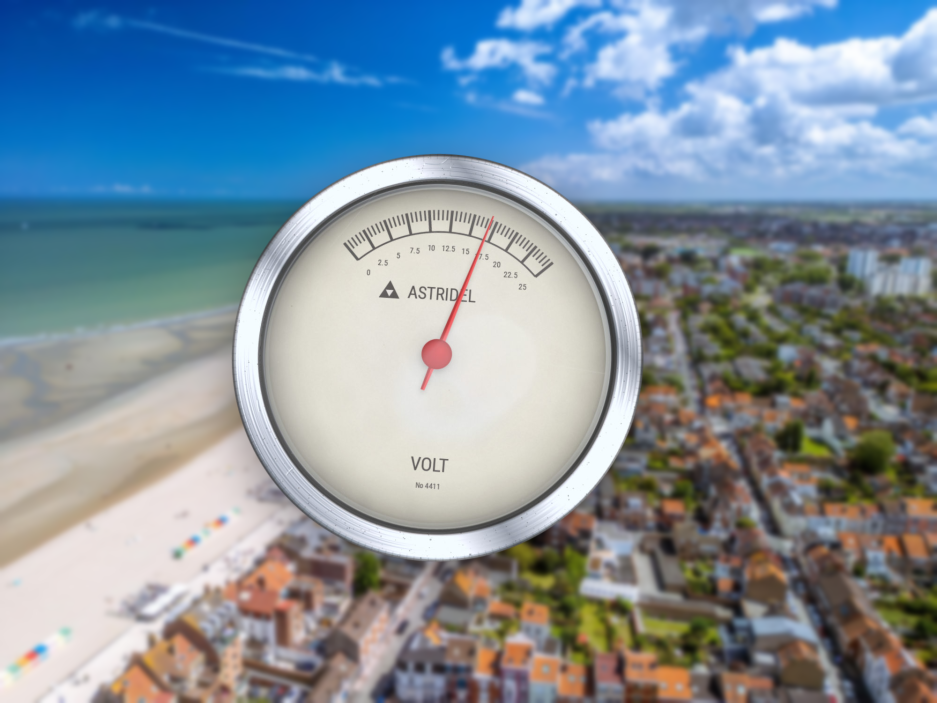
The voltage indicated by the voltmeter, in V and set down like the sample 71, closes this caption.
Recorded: 17
